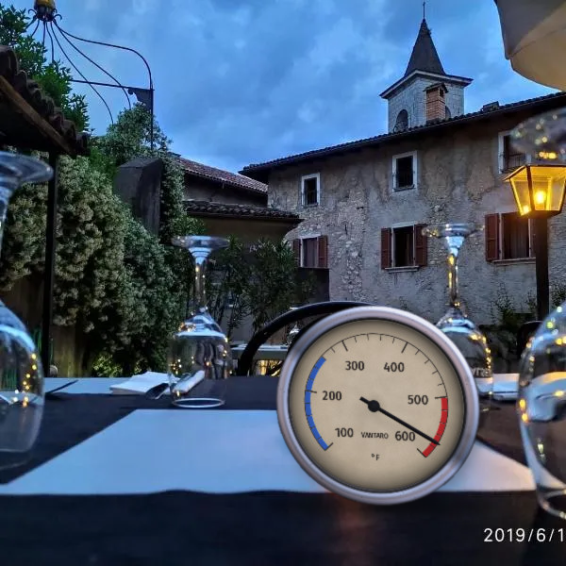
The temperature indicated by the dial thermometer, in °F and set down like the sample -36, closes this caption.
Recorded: 570
